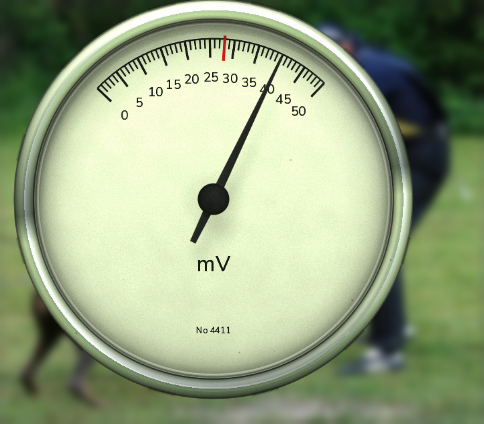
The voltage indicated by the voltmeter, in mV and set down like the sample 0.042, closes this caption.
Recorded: 40
